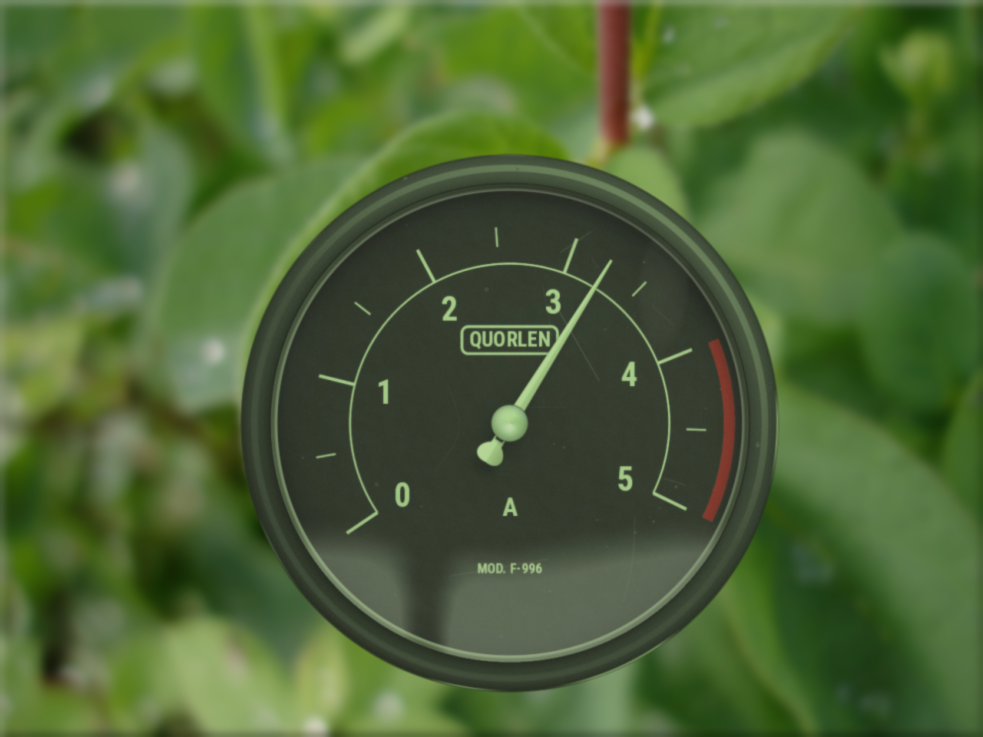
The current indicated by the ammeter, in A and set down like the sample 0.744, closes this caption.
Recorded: 3.25
